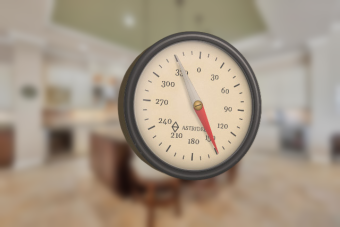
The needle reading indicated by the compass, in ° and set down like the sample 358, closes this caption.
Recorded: 150
